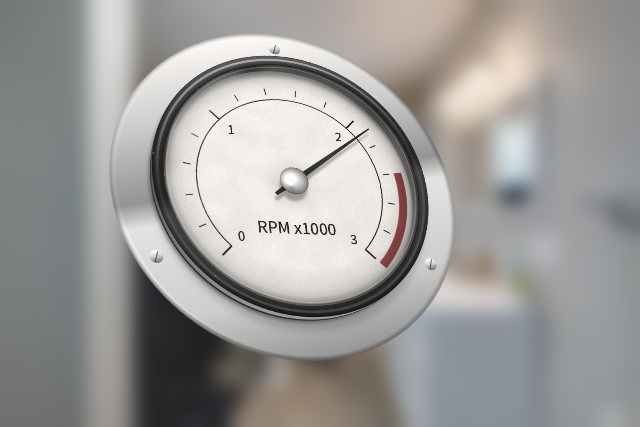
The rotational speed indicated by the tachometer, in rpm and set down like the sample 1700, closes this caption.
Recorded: 2100
